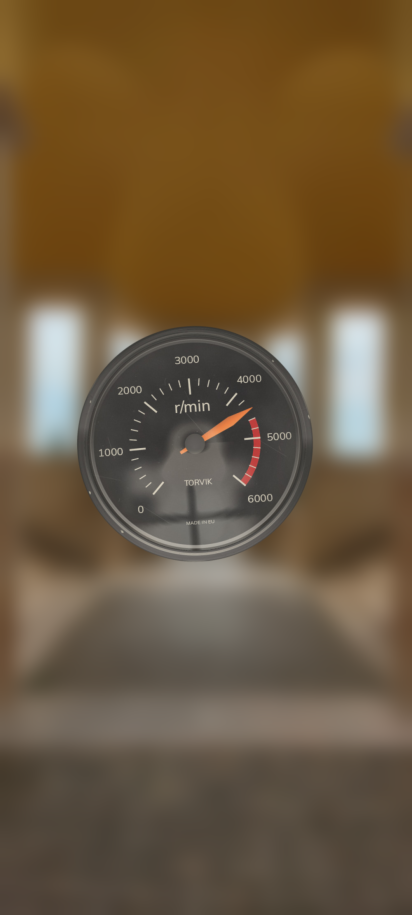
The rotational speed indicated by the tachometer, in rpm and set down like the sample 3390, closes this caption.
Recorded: 4400
